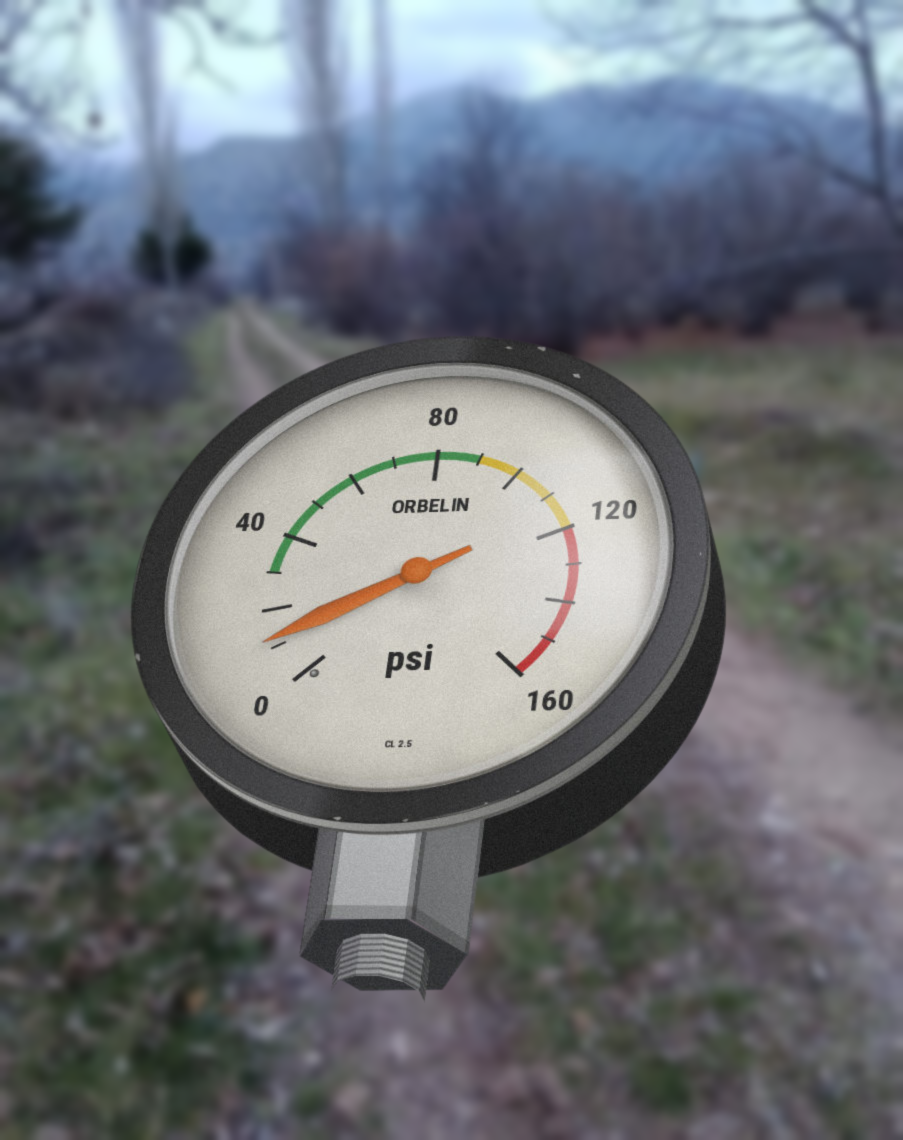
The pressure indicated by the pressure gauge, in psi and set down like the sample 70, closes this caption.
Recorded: 10
